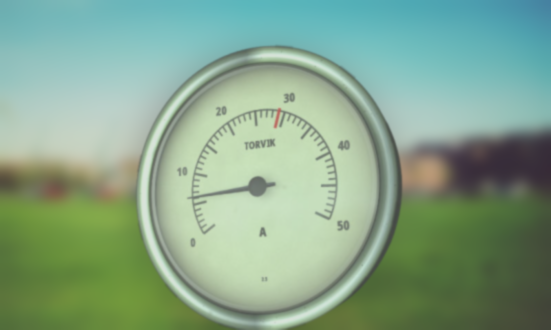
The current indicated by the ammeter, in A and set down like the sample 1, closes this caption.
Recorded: 6
